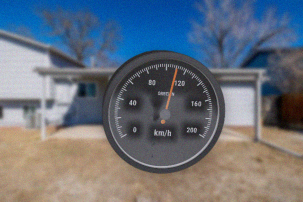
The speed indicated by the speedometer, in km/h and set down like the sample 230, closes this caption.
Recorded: 110
